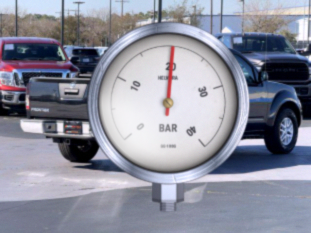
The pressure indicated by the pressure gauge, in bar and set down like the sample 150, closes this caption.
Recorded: 20
